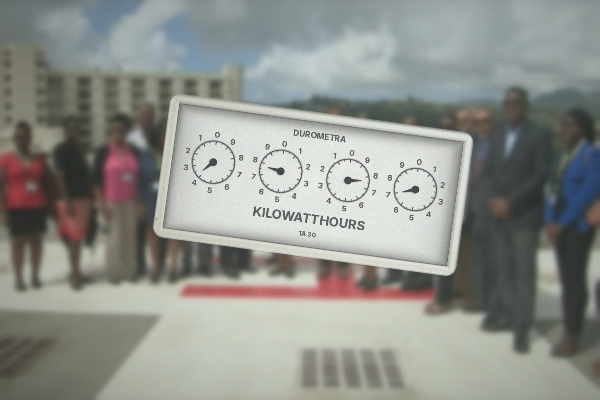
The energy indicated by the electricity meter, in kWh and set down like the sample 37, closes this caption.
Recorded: 3777
